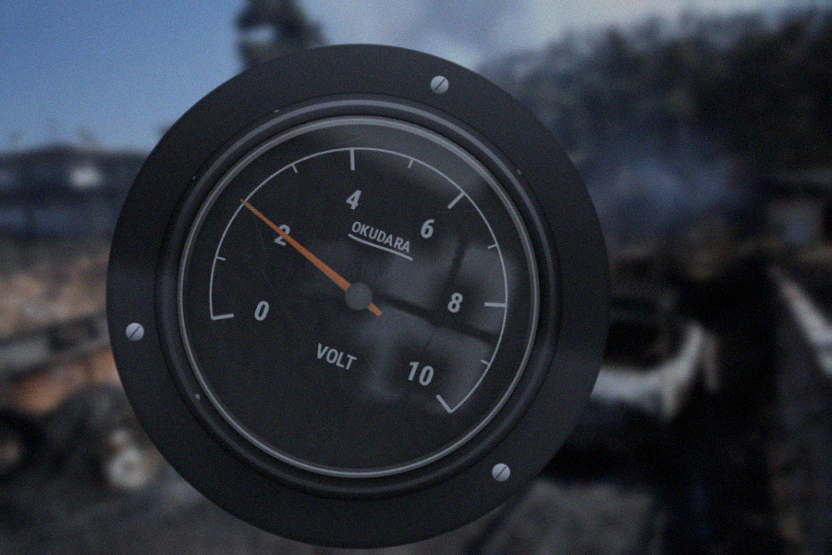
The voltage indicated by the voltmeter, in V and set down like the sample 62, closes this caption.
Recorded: 2
